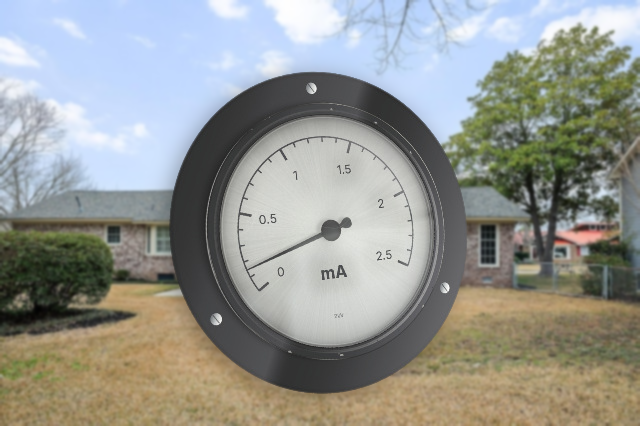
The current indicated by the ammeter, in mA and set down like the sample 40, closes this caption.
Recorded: 0.15
